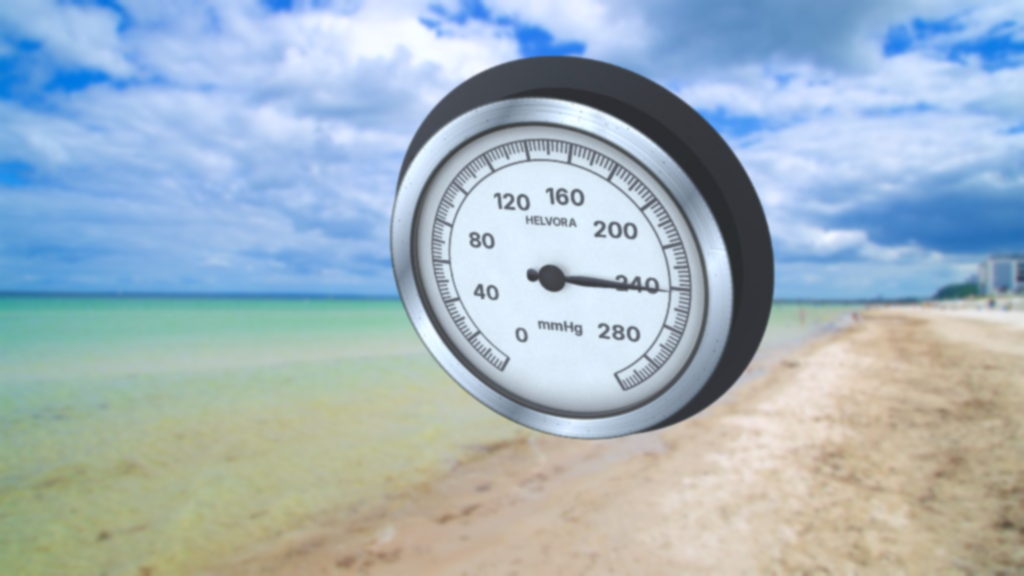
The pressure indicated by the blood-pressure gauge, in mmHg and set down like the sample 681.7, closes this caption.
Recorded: 240
